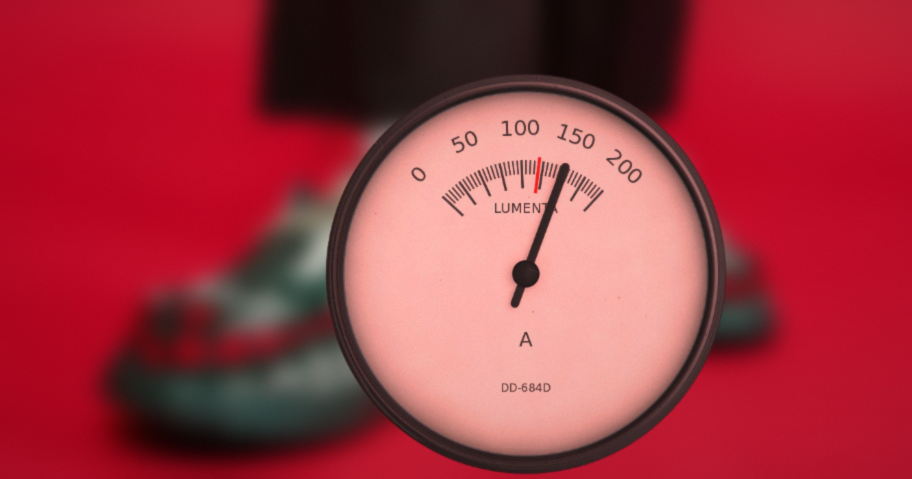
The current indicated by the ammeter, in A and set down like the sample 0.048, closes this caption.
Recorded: 150
